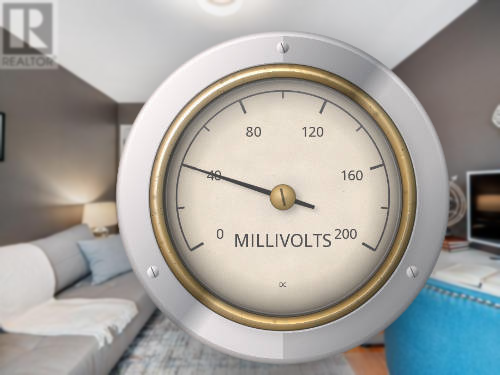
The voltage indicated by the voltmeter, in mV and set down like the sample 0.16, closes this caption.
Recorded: 40
